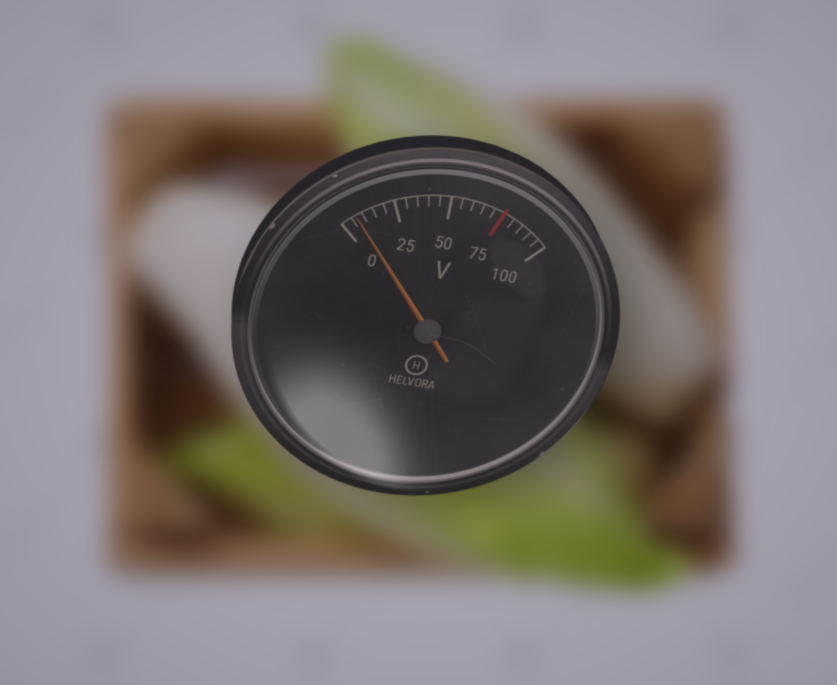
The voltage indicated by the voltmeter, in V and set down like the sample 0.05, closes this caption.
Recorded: 7.5
